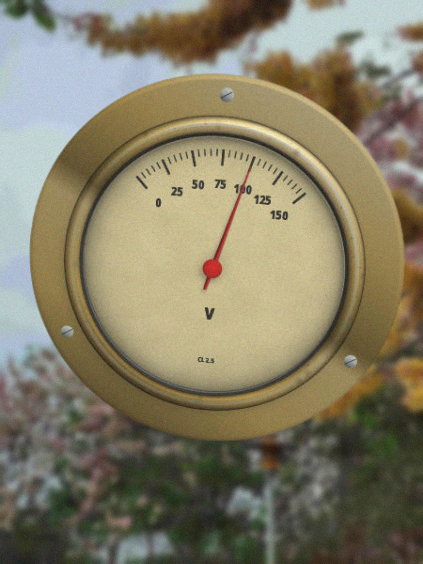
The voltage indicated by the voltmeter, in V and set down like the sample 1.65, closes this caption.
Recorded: 100
